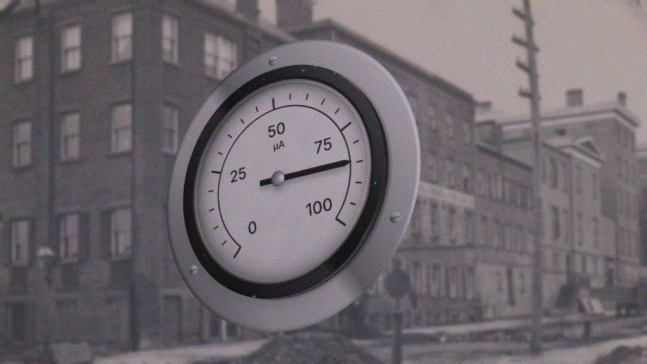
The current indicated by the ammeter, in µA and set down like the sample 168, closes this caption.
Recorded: 85
